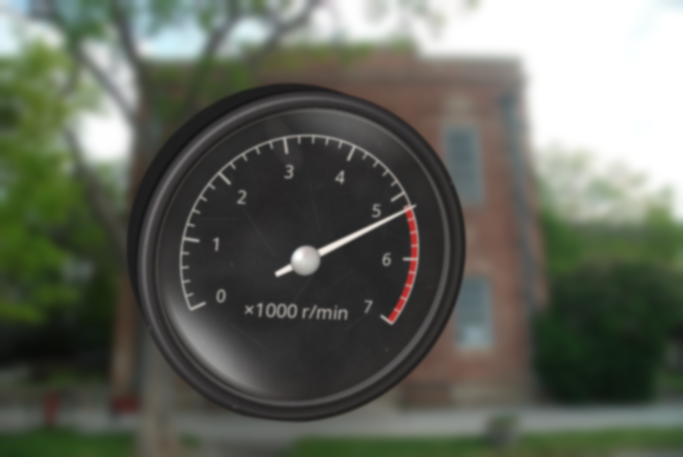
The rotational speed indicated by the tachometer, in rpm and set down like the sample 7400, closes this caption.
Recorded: 5200
